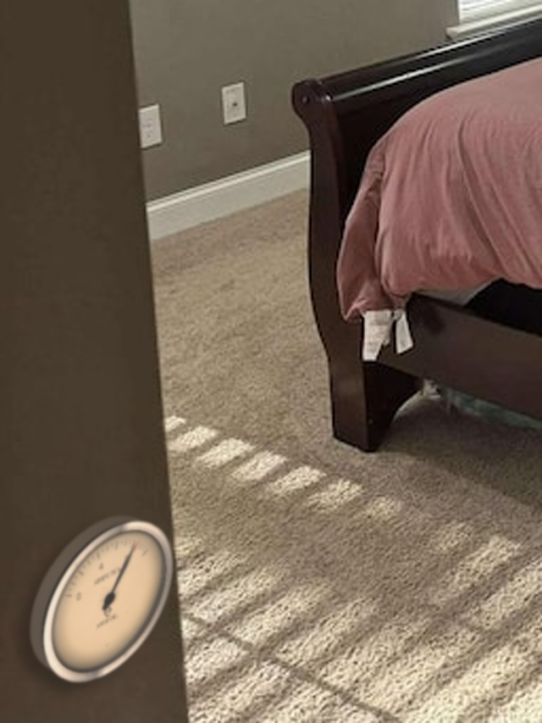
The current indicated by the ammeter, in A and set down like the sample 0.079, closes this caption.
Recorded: 8
